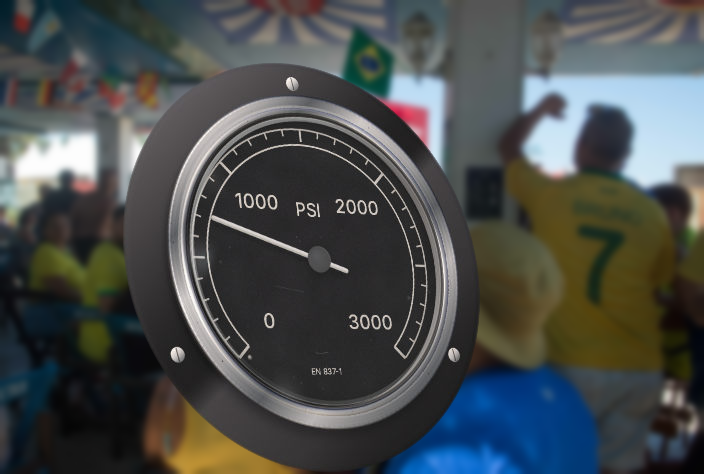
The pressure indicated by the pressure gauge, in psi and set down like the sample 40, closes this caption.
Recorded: 700
